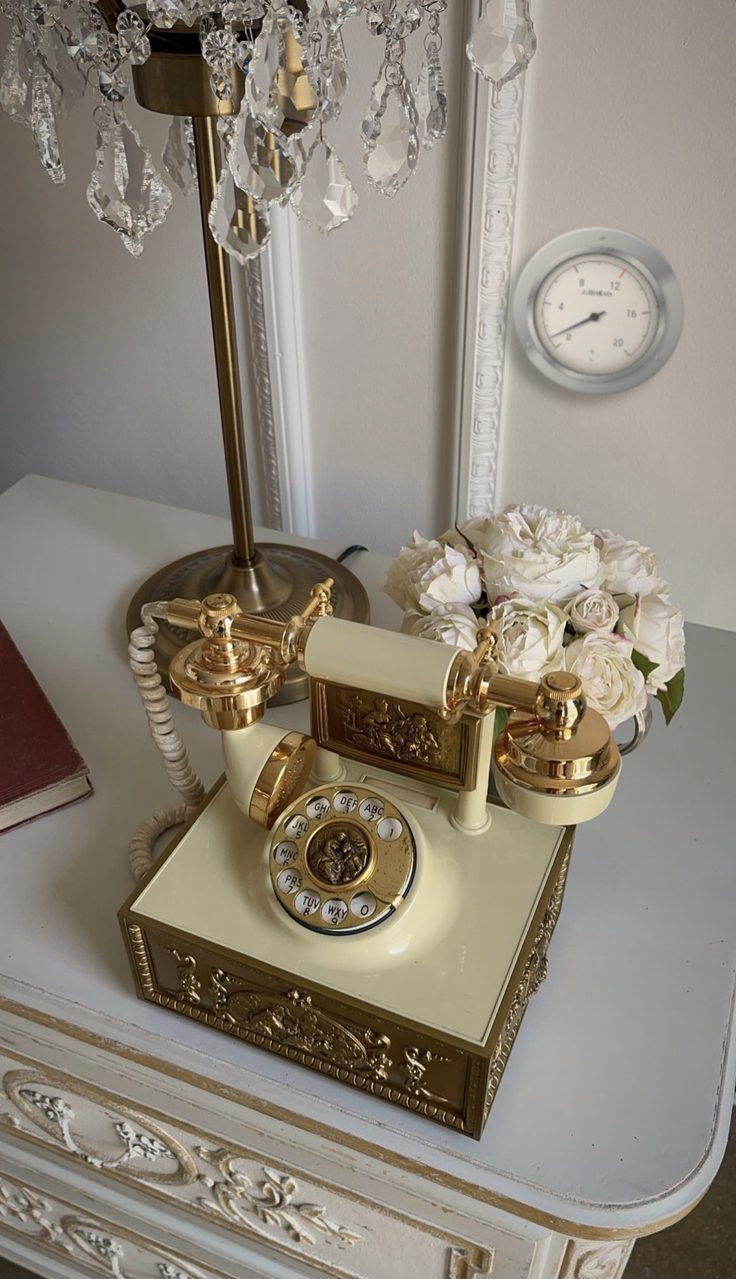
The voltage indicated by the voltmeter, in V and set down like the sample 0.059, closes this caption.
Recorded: 1
